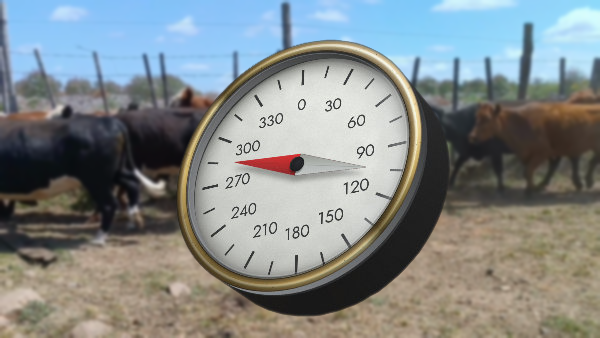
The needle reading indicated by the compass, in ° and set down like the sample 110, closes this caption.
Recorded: 285
